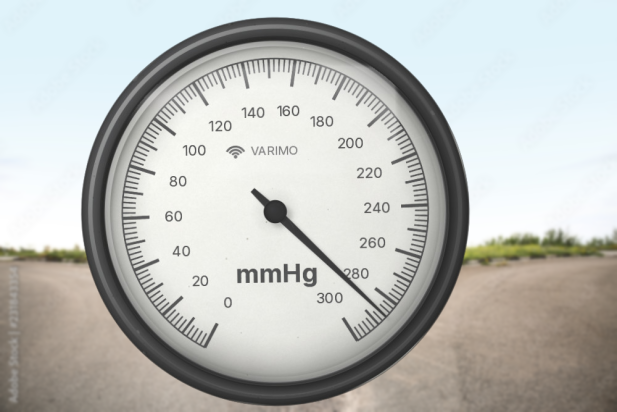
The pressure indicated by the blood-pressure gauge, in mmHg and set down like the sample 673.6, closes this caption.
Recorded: 286
